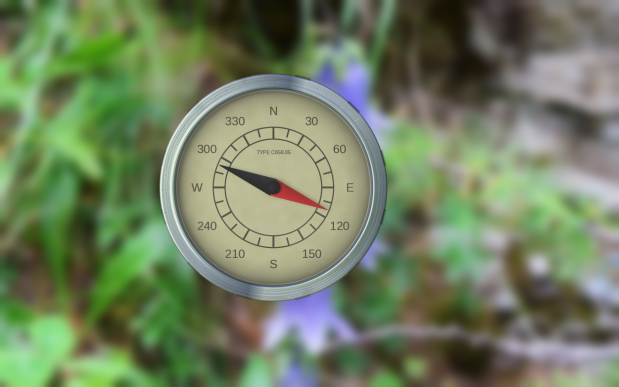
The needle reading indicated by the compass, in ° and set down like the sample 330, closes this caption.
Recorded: 112.5
